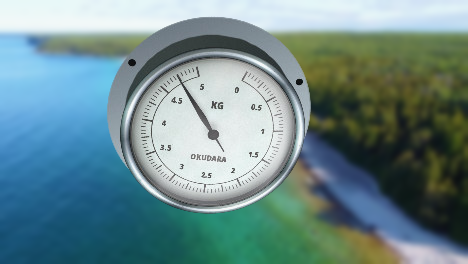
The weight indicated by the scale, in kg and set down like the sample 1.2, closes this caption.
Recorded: 4.75
